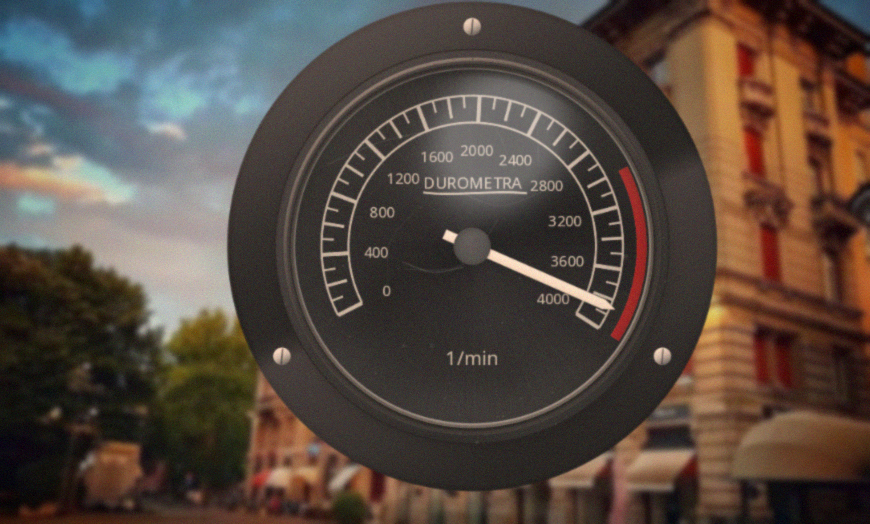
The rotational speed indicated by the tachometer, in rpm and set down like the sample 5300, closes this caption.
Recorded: 3850
